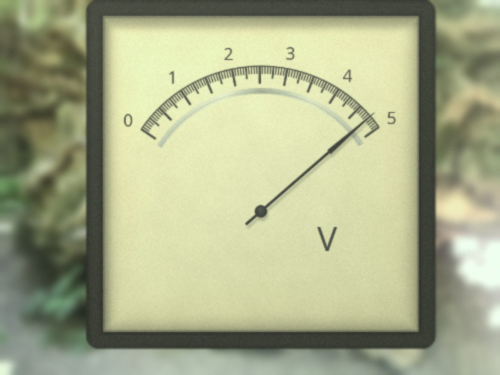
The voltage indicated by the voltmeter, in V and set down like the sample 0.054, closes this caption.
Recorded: 4.75
